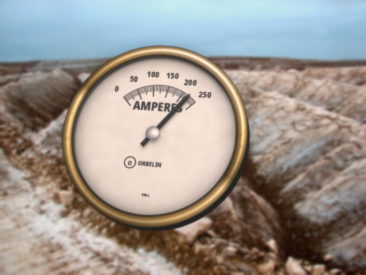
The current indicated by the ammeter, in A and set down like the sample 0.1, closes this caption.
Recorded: 225
